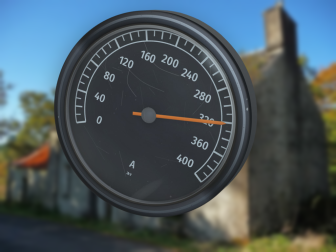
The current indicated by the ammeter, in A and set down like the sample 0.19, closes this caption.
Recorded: 320
